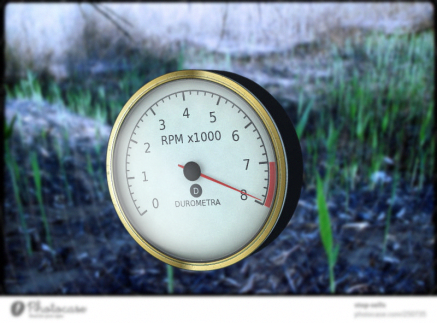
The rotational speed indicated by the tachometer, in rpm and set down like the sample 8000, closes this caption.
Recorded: 7900
